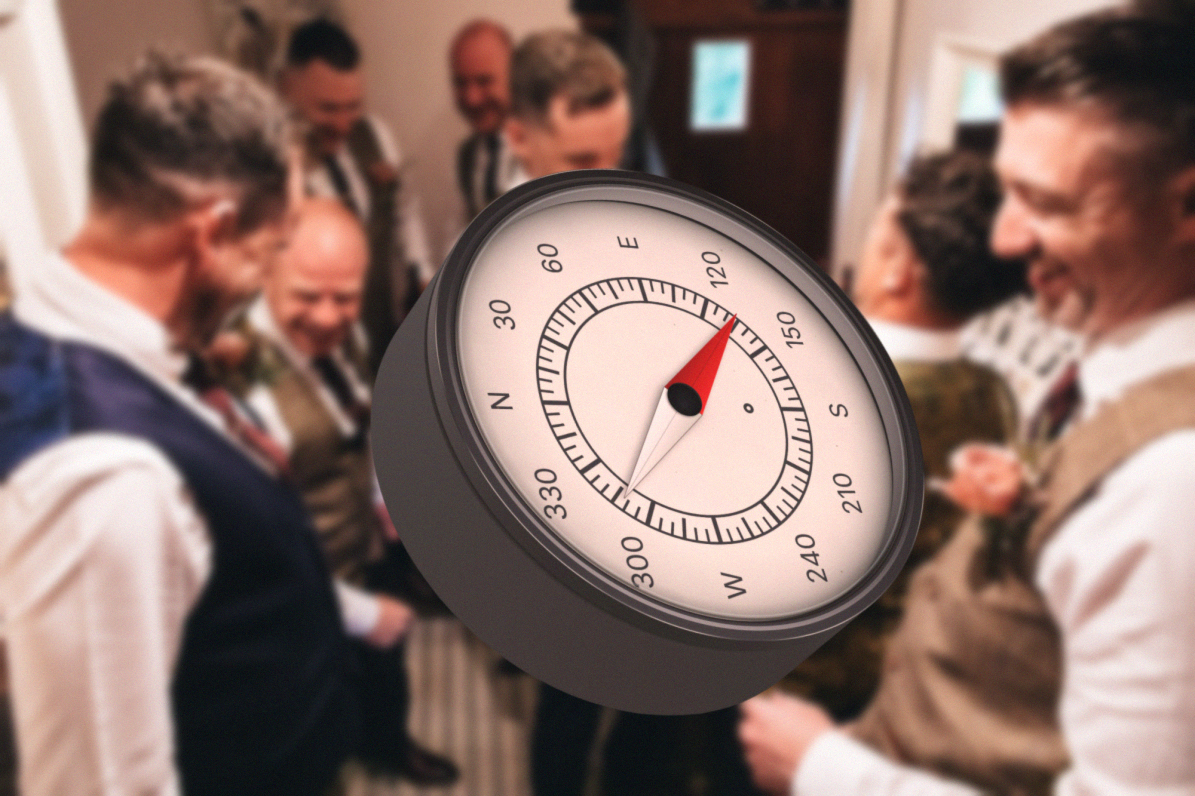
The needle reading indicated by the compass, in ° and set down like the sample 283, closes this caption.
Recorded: 132.5
